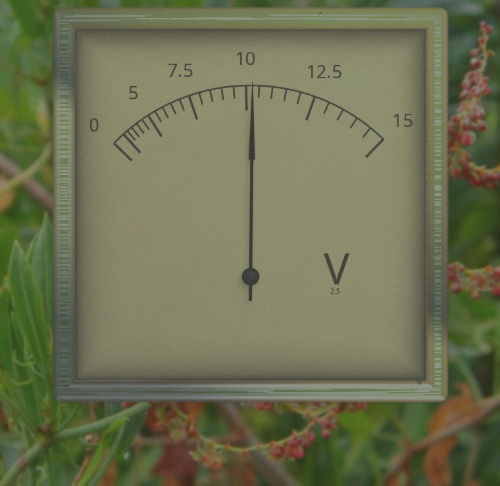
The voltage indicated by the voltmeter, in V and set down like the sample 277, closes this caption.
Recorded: 10.25
